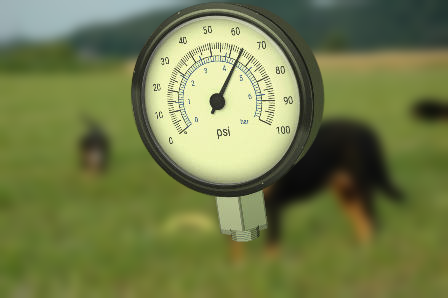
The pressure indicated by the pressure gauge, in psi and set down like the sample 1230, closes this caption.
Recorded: 65
